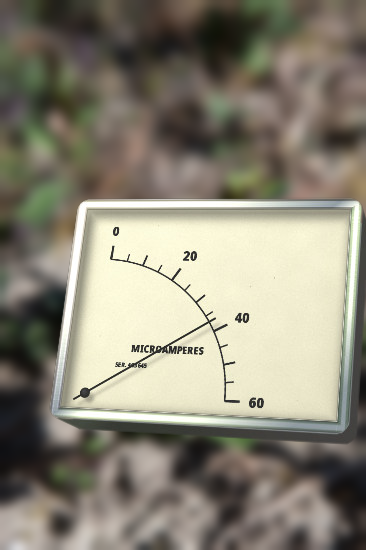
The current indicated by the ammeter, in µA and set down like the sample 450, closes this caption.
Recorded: 37.5
